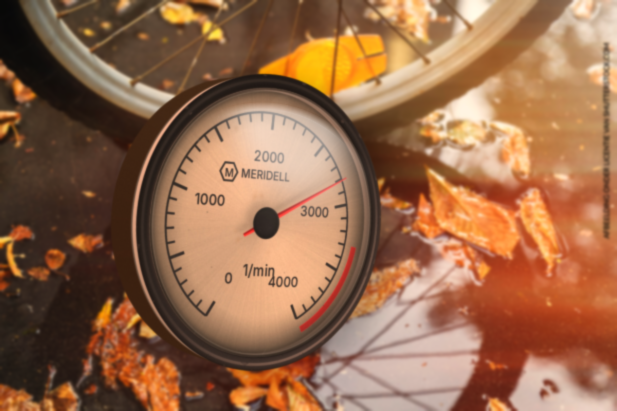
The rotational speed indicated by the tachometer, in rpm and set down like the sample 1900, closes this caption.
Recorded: 2800
